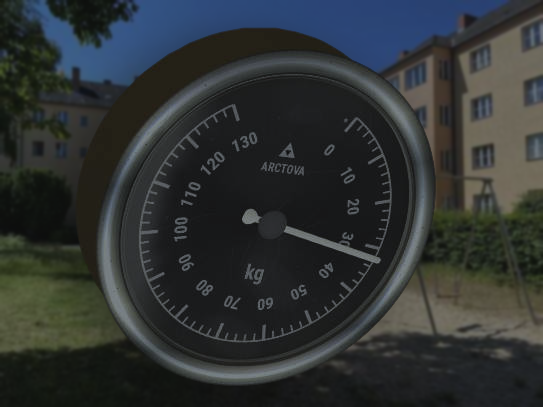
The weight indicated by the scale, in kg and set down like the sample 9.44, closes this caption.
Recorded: 32
